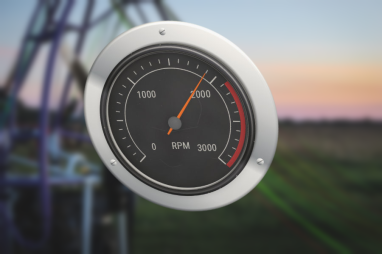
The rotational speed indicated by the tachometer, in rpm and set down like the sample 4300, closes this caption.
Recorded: 1900
